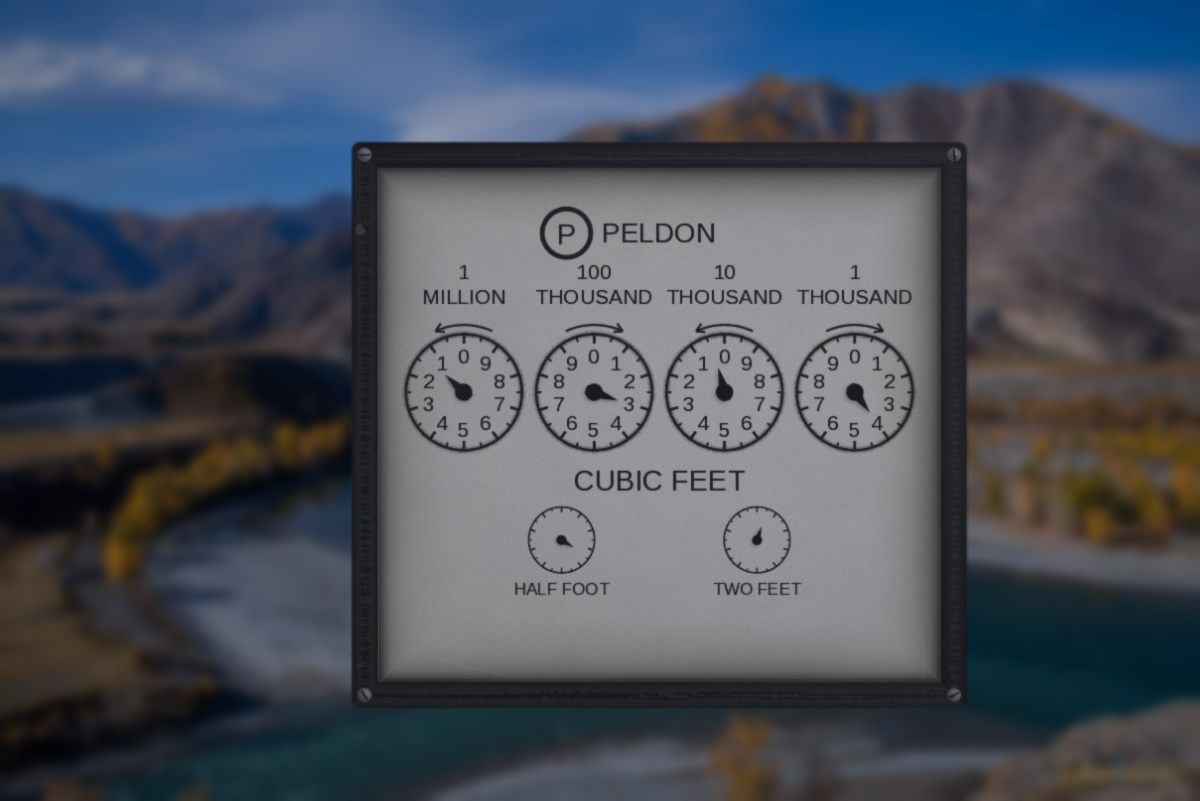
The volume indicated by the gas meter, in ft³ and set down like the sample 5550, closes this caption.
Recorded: 130400
